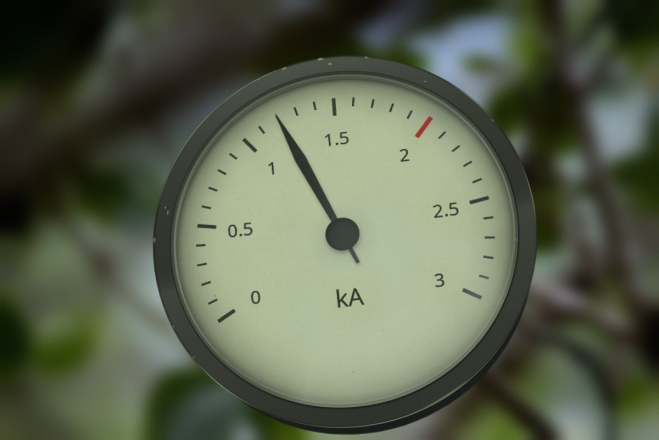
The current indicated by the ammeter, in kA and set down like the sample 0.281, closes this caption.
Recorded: 1.2
